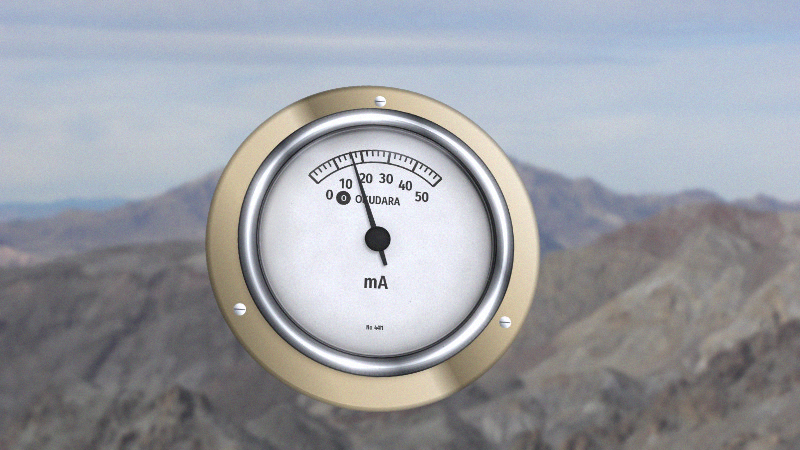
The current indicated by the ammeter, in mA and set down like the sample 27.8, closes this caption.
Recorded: 16
